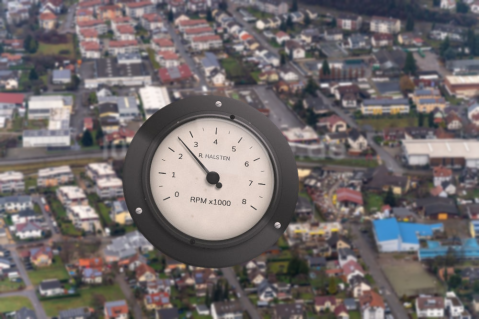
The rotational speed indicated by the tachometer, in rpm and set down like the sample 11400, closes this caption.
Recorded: 2500
